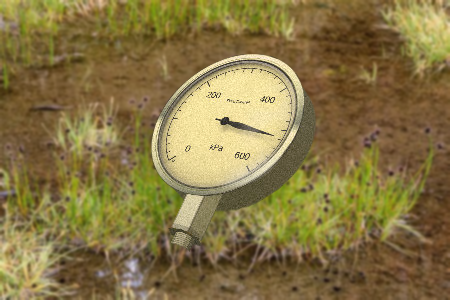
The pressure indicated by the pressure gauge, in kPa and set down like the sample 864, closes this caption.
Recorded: 520
